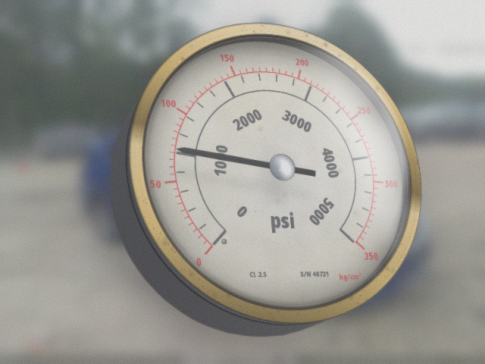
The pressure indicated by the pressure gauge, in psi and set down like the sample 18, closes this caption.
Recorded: 1000
